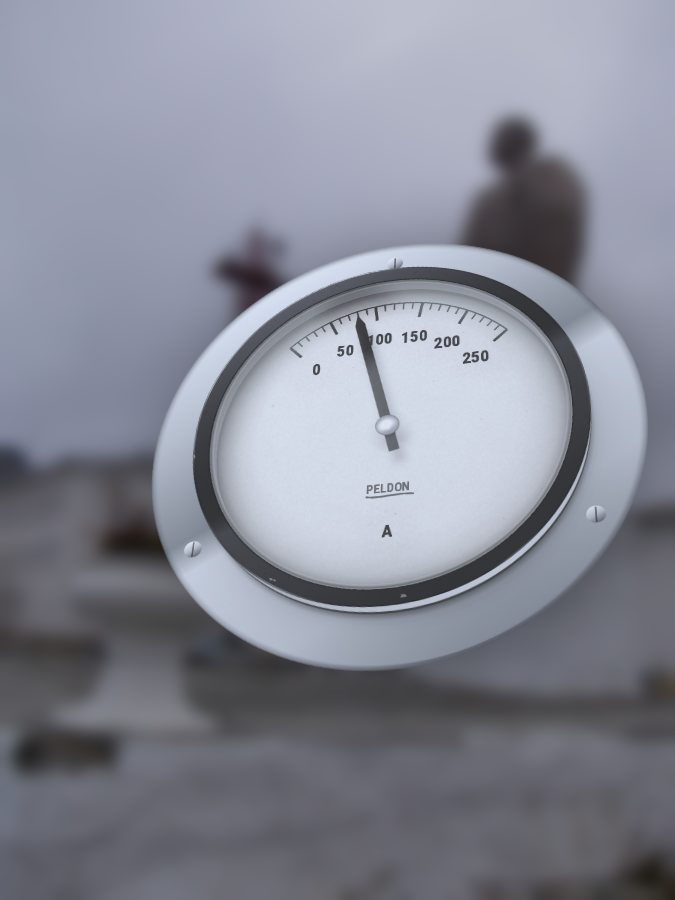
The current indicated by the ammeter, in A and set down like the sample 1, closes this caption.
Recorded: 80
